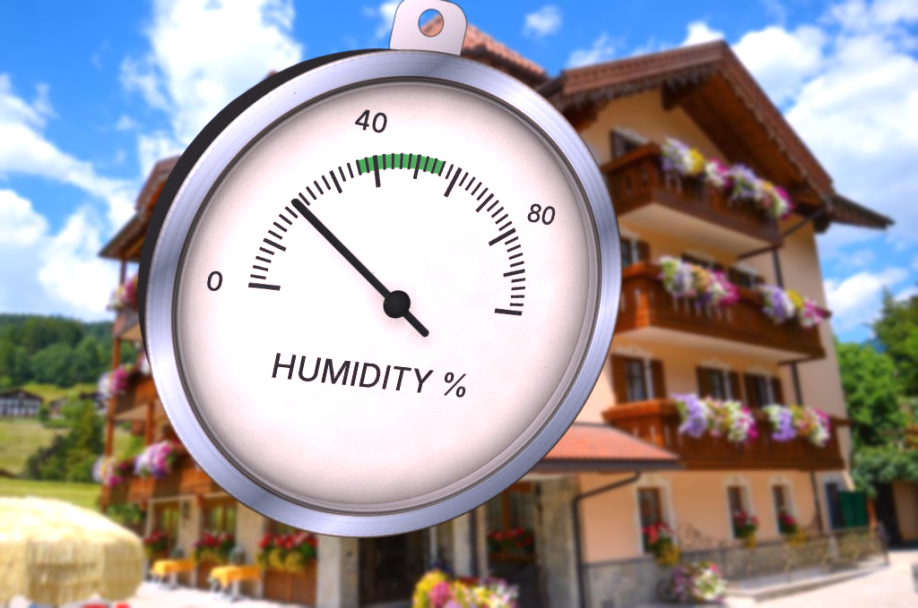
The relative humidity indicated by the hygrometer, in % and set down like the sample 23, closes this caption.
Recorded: 20
